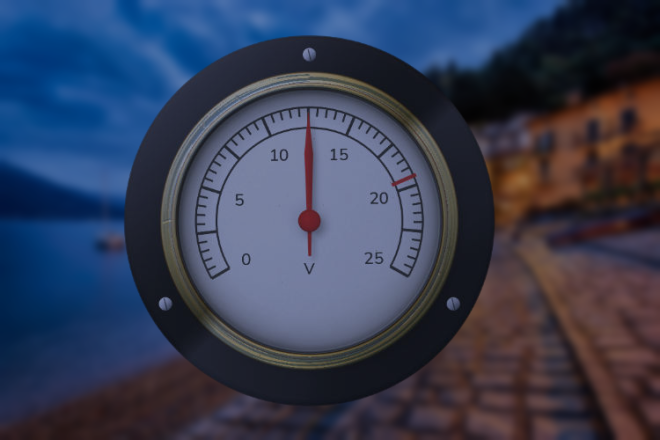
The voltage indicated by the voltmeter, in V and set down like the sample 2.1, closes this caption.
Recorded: 12.5
